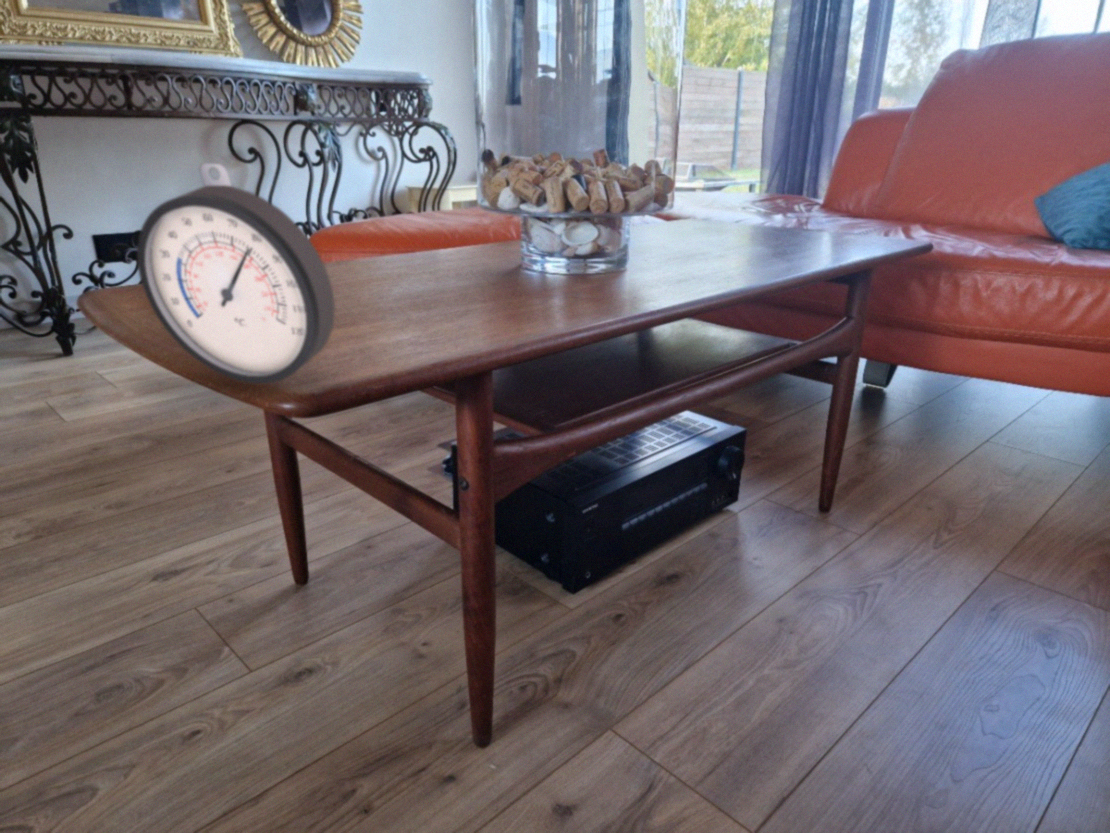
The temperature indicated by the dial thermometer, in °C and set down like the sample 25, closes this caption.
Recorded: 80
